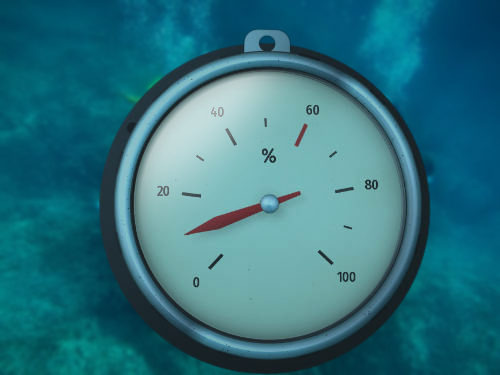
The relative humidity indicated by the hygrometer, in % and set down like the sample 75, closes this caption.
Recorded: 10
